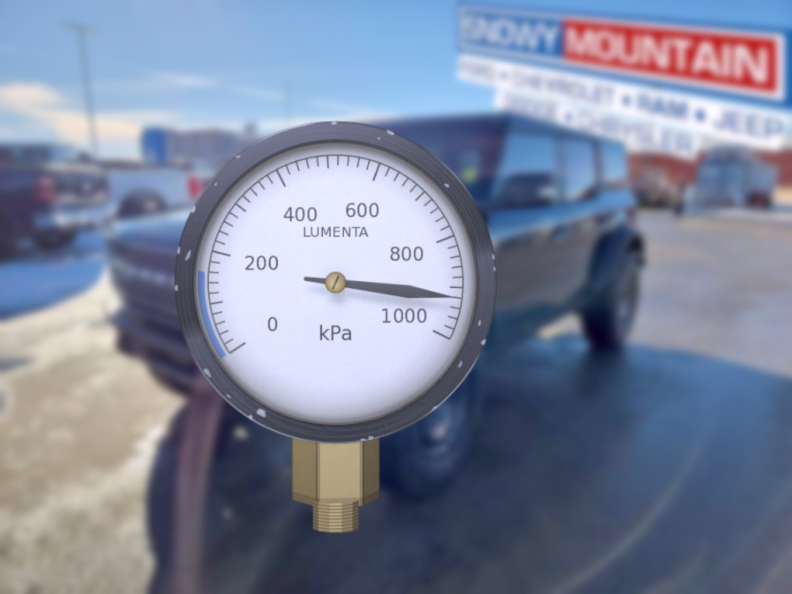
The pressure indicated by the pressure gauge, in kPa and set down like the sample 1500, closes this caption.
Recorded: 920
